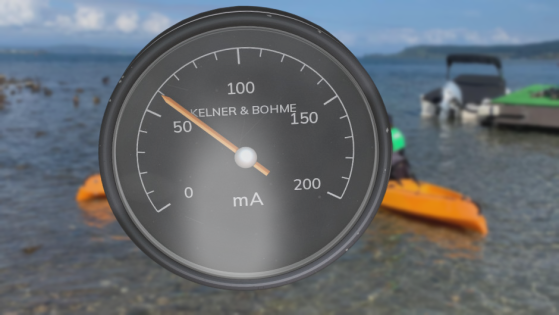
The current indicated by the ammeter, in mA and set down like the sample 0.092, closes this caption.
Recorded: 60
